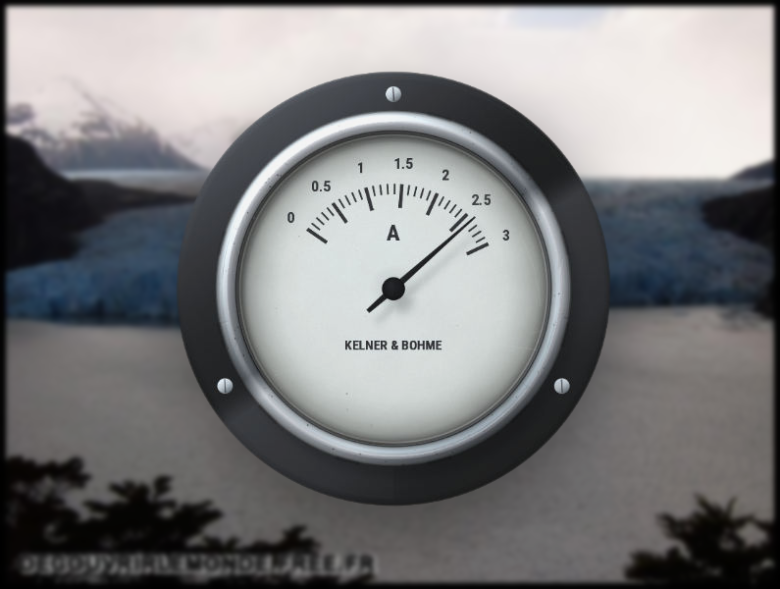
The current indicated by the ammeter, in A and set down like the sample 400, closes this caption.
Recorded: 2.6
